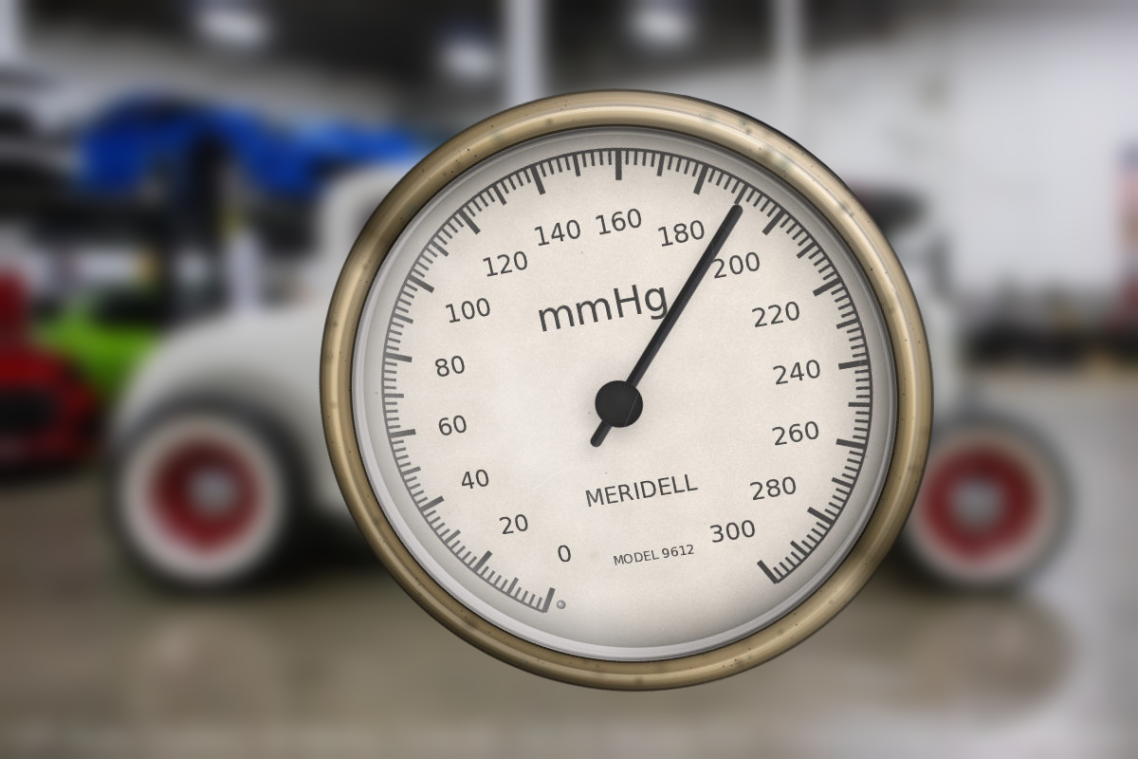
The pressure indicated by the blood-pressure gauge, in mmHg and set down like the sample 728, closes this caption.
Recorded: 191
